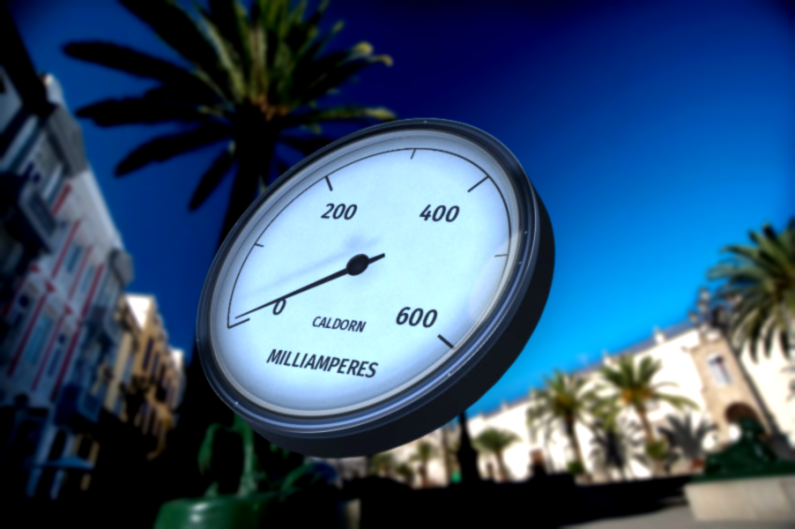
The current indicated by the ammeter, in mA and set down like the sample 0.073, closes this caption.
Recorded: 0
